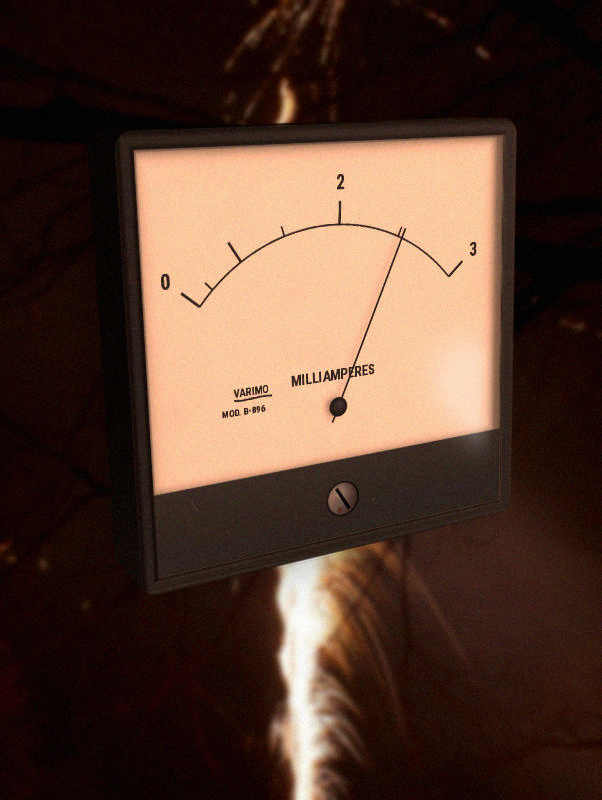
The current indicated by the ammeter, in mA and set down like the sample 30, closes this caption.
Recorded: 2.5
